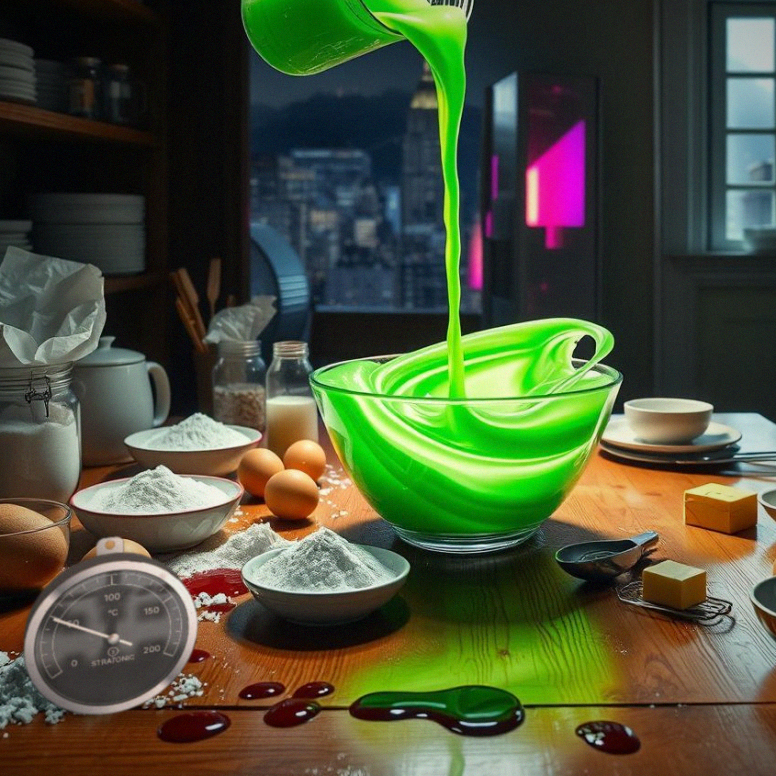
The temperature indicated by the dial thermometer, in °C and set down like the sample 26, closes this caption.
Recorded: 50
